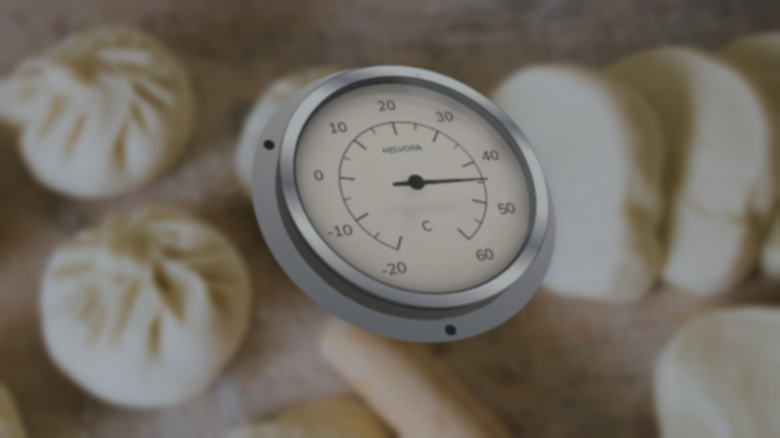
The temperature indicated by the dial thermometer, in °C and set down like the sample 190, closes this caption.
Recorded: 45
